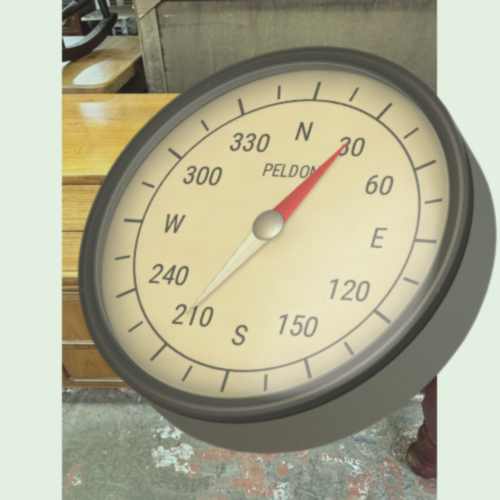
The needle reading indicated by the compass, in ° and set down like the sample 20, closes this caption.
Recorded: 30
